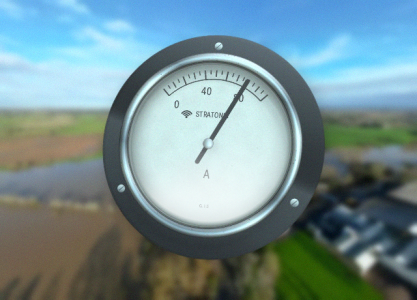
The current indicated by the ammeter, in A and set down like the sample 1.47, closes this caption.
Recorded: 80
